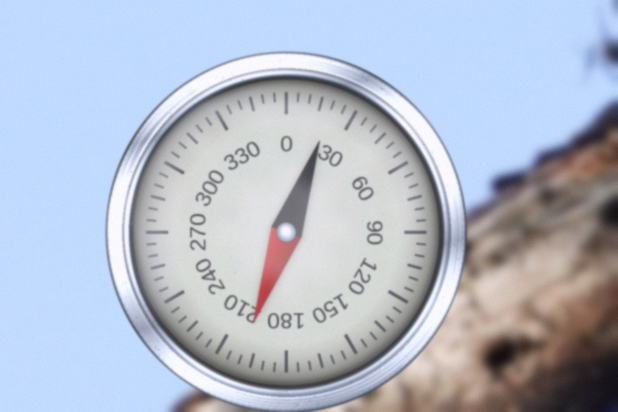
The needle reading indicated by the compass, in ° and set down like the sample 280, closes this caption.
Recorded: 200
